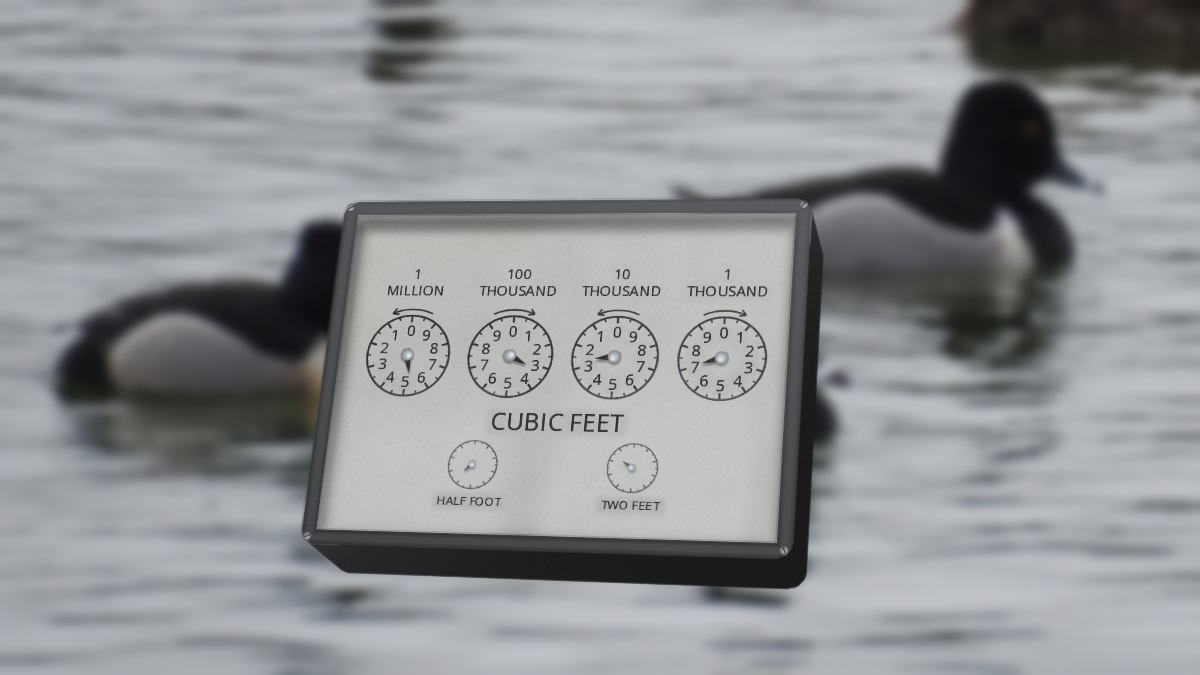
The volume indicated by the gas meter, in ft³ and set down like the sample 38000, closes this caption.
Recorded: 532700
